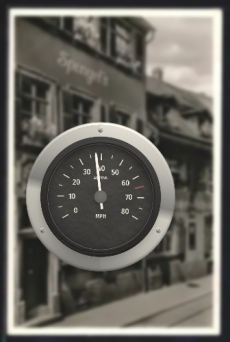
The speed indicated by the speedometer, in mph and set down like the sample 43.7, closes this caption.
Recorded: 37.5
